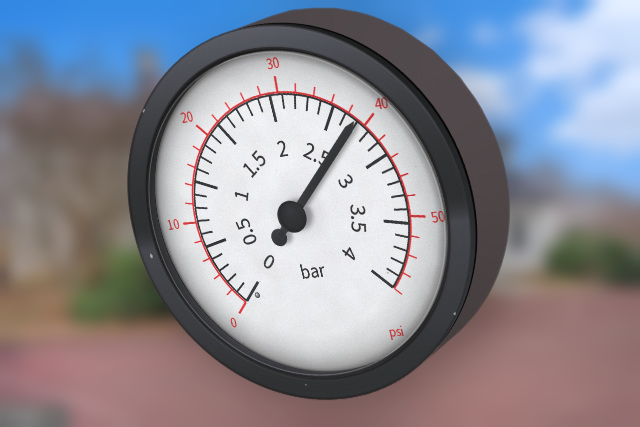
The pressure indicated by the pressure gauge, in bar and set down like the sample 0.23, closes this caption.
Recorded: 2.7
